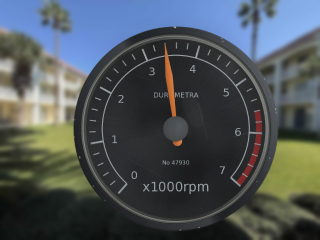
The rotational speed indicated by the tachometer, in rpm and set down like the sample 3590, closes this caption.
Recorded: 3400
